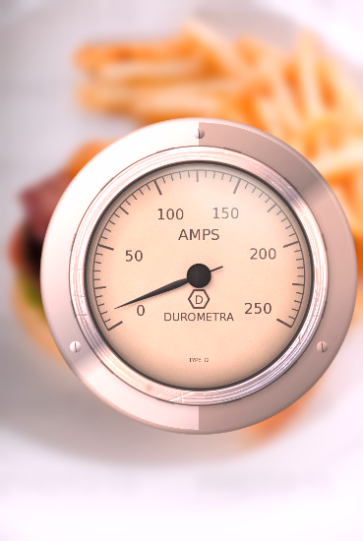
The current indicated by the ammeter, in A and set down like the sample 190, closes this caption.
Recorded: 10
